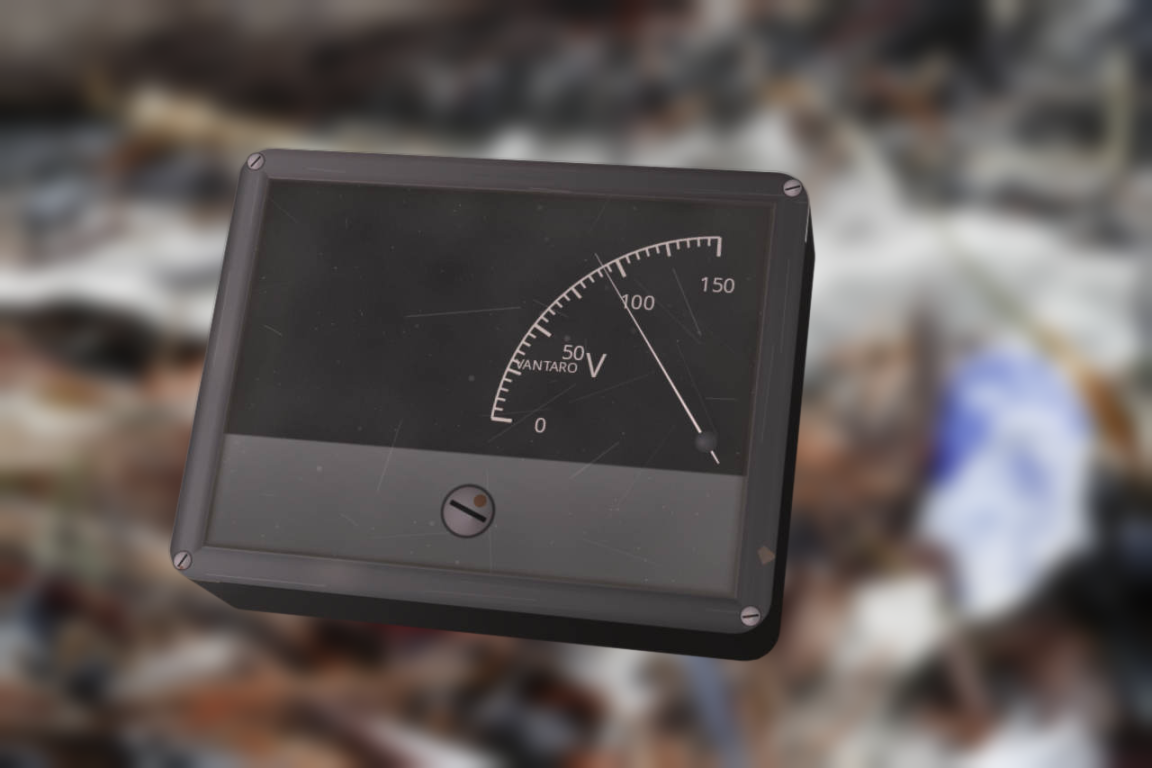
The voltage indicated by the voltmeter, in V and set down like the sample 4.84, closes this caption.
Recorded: 92.5
